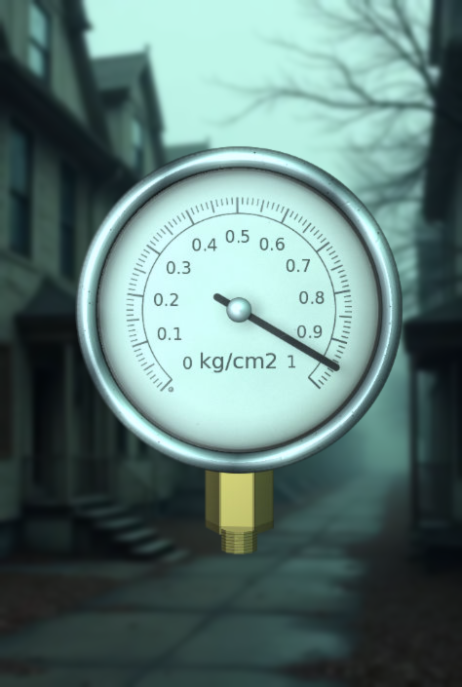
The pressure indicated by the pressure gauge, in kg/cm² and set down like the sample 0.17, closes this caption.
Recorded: 0.95
